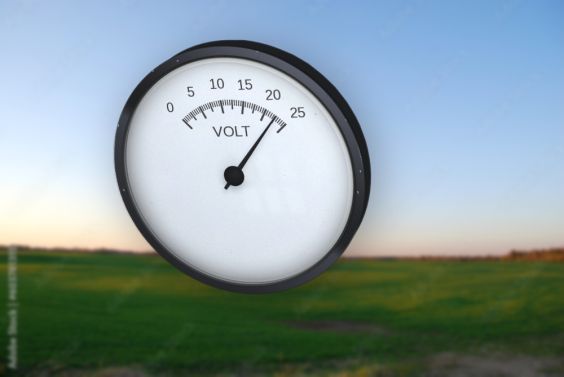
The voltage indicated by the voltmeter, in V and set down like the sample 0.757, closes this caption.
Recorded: 22.5
